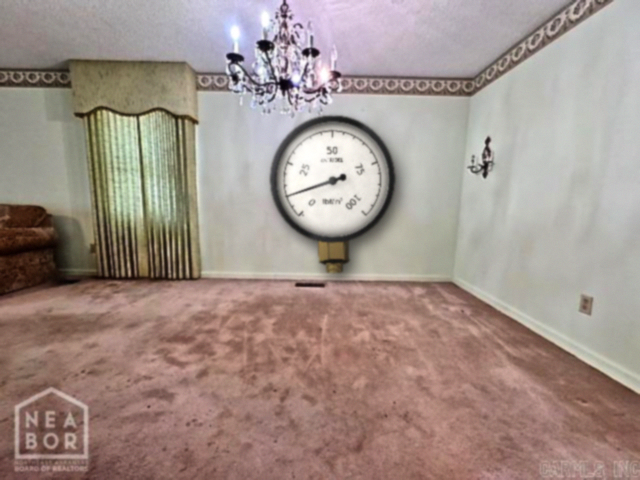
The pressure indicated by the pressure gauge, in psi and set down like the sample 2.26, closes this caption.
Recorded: 10
